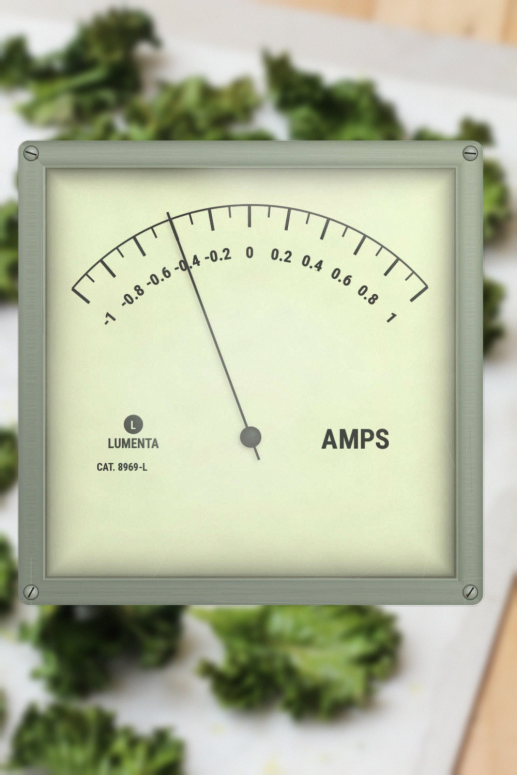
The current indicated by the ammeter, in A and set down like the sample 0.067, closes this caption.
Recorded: -0.4
